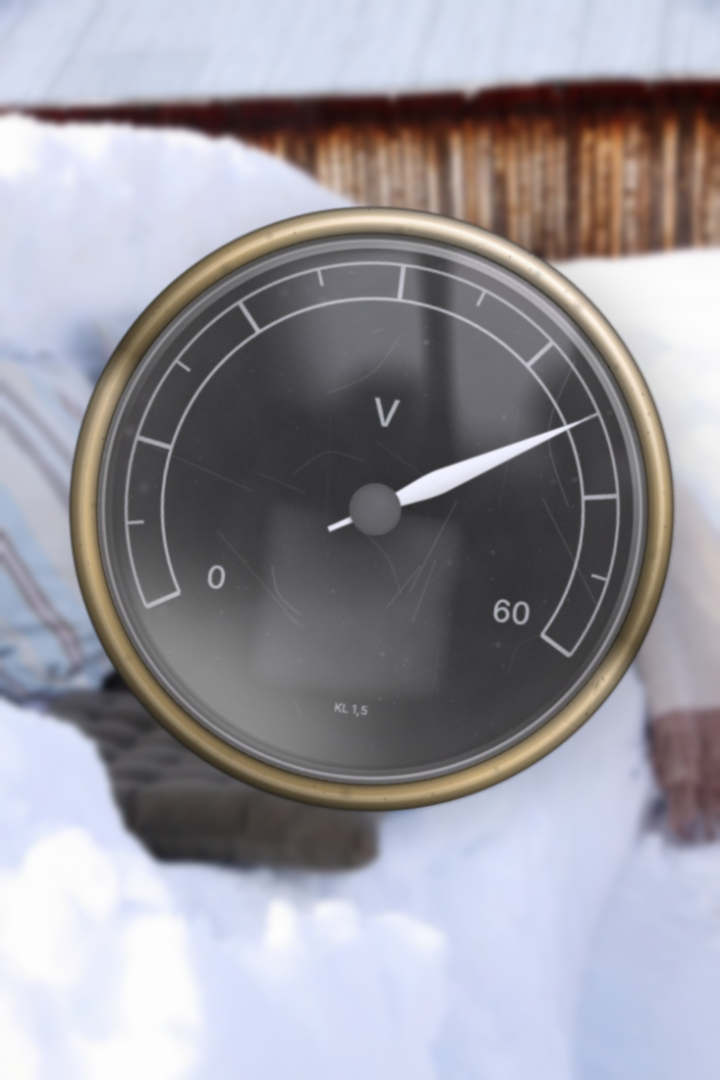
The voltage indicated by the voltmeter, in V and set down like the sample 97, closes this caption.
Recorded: 45
